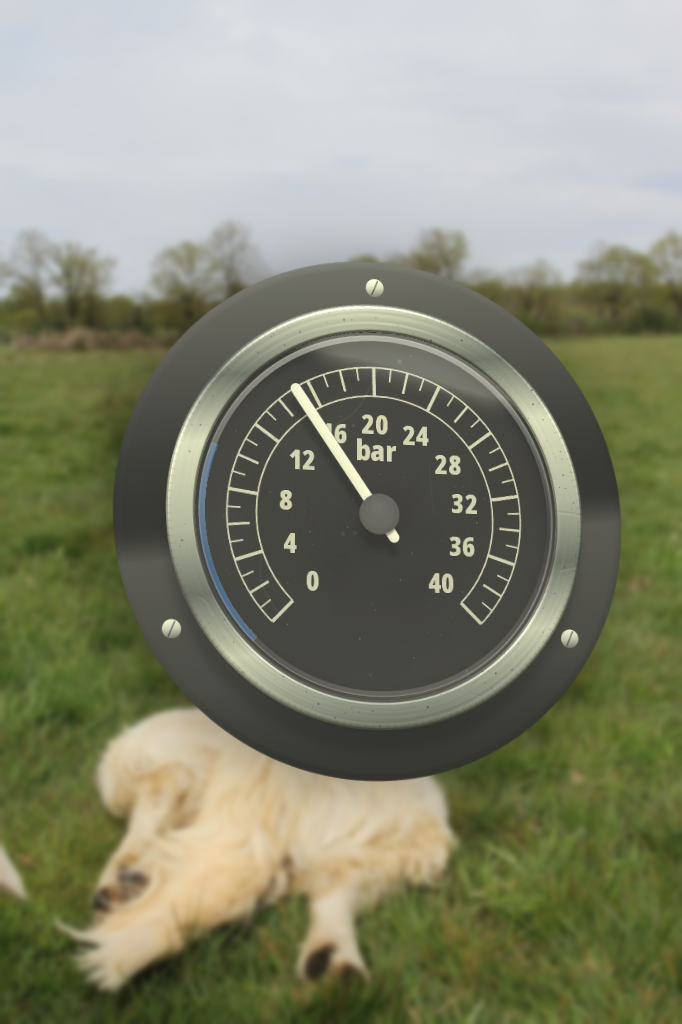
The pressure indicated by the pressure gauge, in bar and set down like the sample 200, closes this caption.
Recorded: 15
